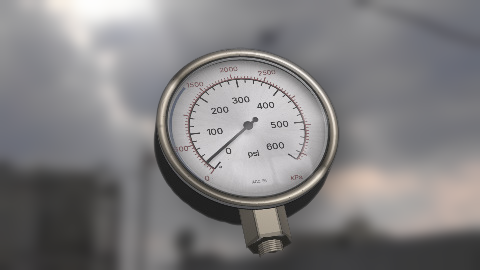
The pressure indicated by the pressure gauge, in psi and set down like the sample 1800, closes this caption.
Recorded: 20
